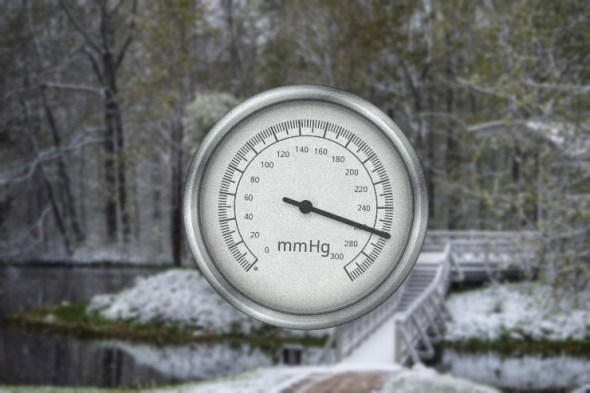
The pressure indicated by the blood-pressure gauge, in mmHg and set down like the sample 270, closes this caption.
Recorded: 260
